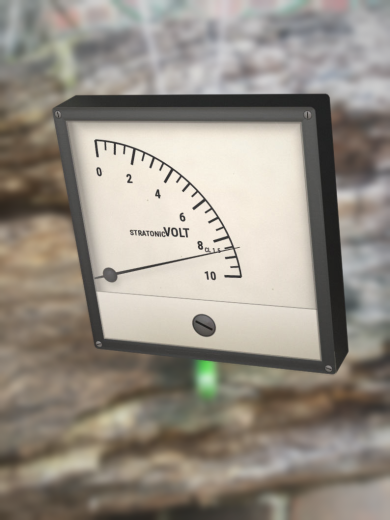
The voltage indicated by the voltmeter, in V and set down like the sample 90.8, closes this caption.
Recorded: 8.5
